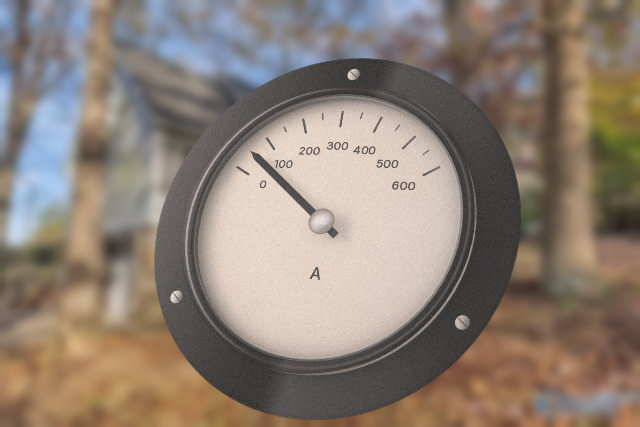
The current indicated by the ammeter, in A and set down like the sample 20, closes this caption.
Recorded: 50
